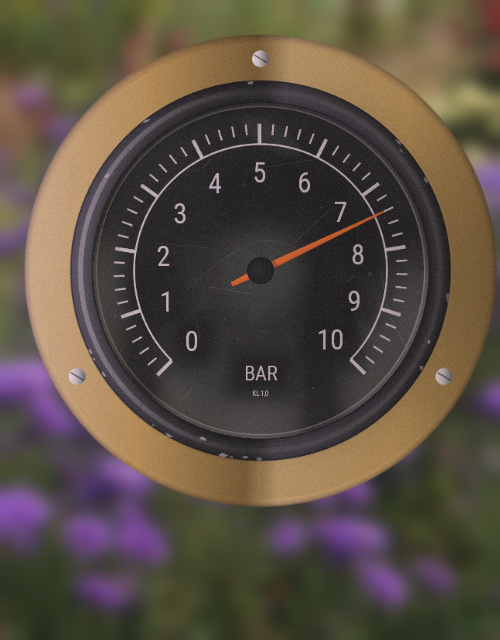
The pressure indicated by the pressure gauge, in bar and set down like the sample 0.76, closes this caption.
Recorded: 7.4
